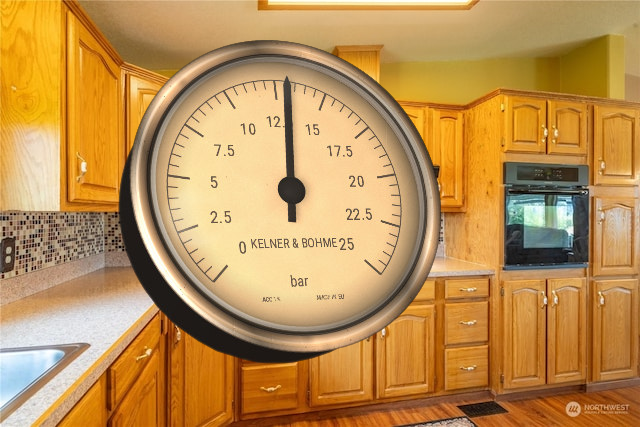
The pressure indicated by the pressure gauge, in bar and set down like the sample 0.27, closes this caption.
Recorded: 13
